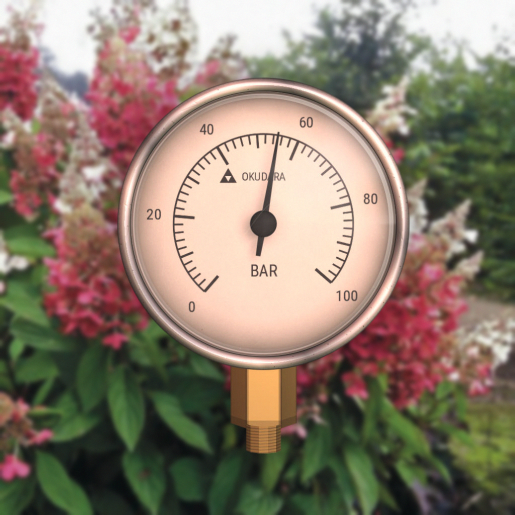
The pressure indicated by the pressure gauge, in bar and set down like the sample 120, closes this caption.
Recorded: 55
